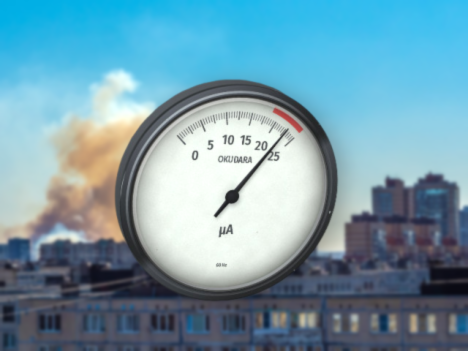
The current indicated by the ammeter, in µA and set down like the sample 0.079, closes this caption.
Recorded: 22.5
